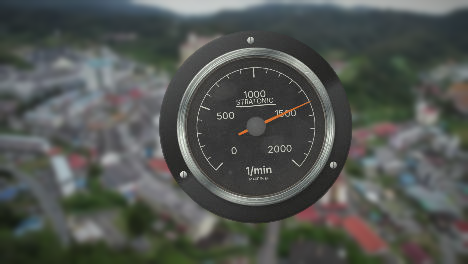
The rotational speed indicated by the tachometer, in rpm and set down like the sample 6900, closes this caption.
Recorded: 1500
